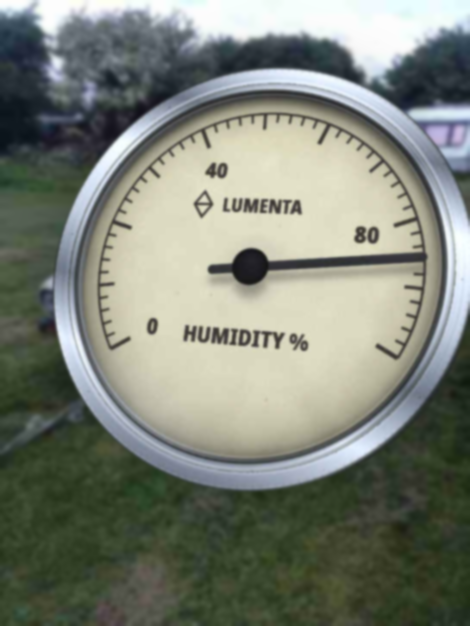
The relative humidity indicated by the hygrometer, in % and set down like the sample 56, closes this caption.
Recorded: 86
